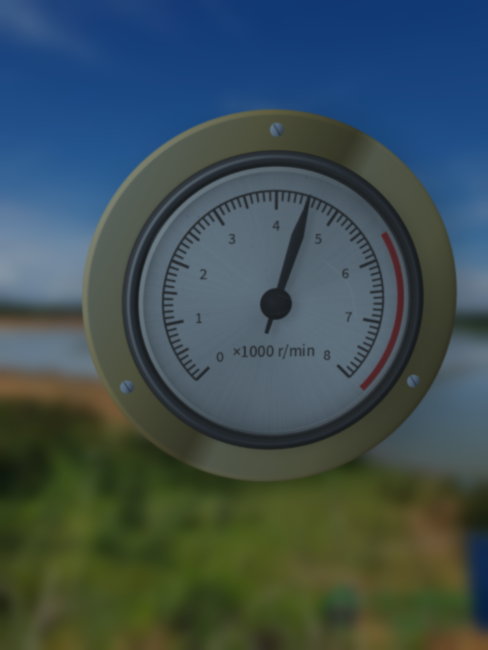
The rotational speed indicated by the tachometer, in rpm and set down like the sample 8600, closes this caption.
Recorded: 4500
